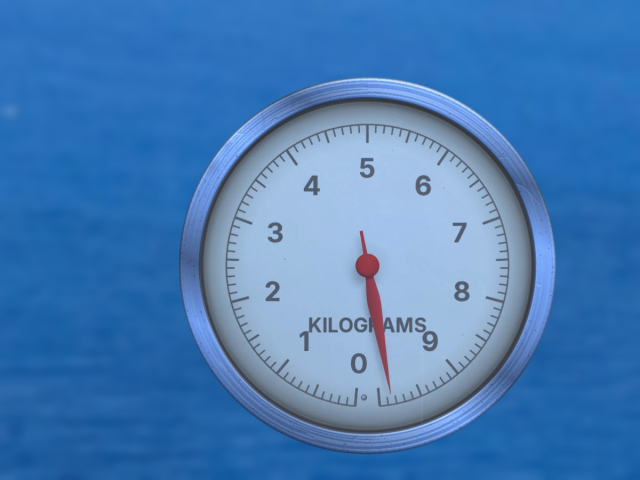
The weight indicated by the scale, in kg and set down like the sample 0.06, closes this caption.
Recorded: 9.85
